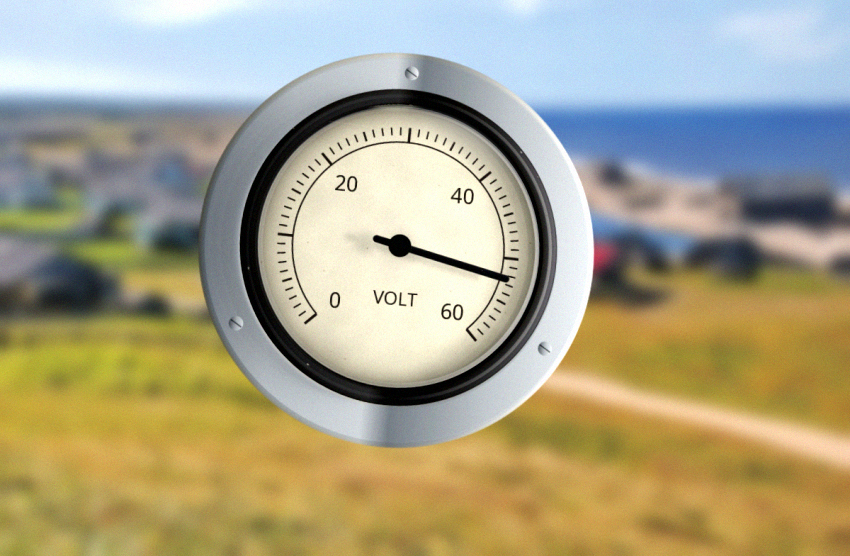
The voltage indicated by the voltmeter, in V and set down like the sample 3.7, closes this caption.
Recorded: 52.5
